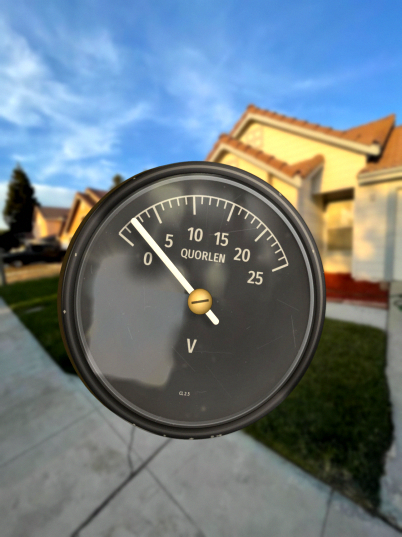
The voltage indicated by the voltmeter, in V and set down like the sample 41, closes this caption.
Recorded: 2
